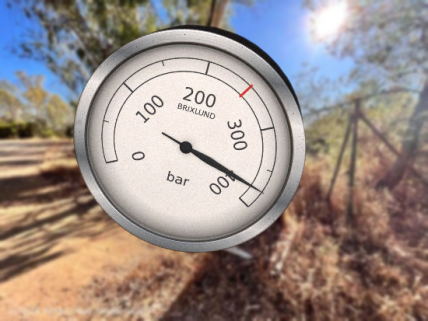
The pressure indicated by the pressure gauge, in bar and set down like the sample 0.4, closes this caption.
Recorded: 375
